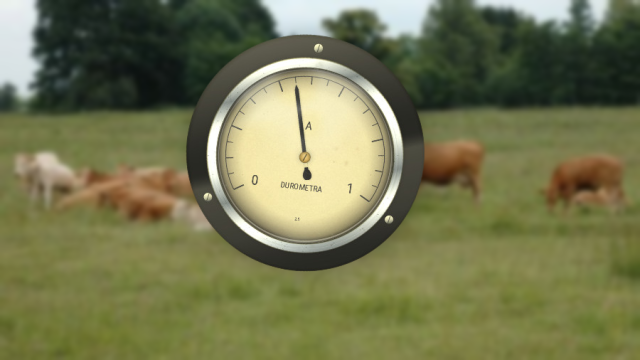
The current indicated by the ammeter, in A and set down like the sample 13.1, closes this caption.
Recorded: 0.45
